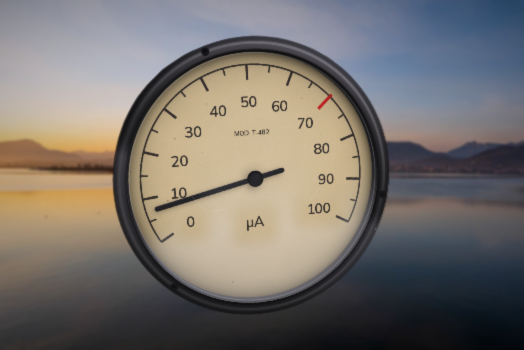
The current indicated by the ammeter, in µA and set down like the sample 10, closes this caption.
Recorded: 7.5
